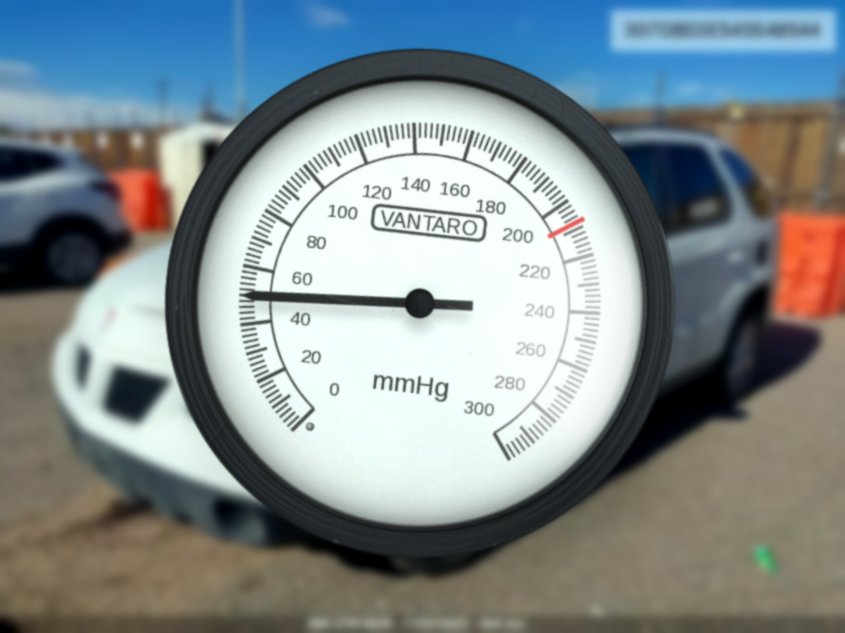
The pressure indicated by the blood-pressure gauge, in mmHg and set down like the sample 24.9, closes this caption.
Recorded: 50
